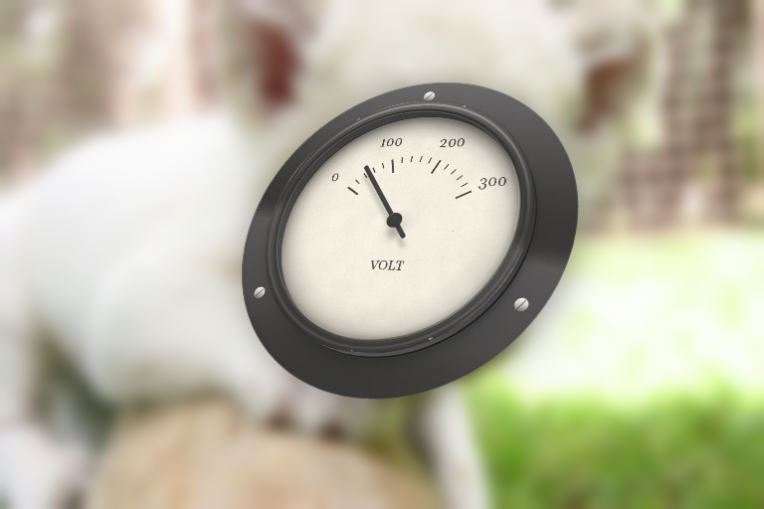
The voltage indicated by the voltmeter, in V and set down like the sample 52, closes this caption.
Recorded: 50
